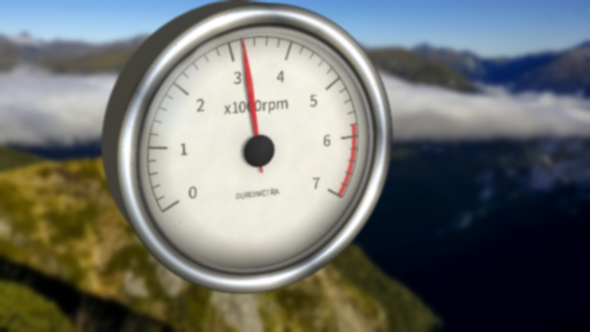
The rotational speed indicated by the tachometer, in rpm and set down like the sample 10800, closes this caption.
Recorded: 3200
